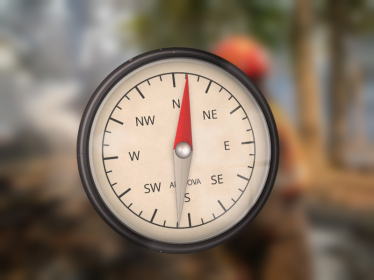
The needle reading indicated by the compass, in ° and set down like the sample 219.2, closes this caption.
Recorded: 10
